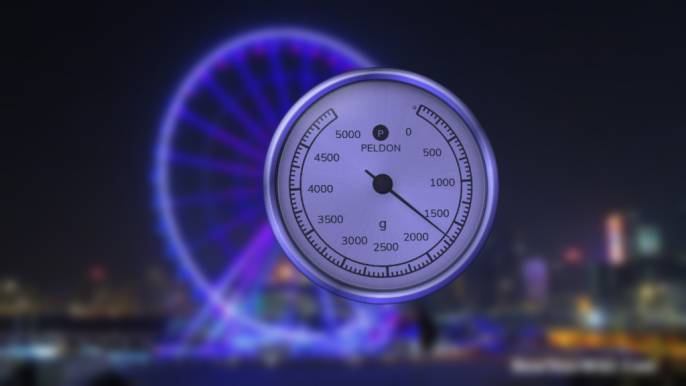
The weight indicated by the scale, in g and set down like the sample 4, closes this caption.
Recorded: 1700
